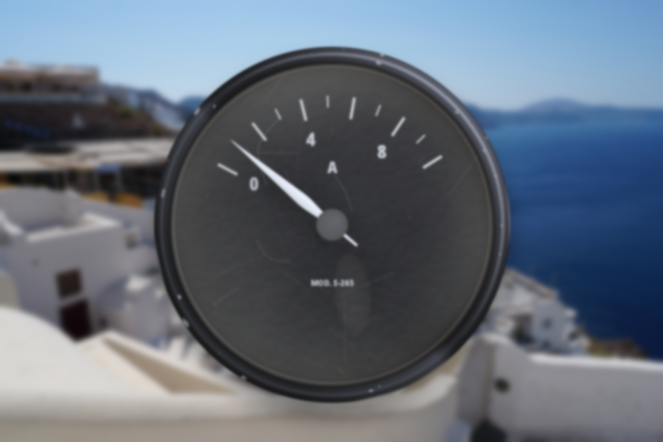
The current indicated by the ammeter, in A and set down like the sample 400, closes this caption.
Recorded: 1
